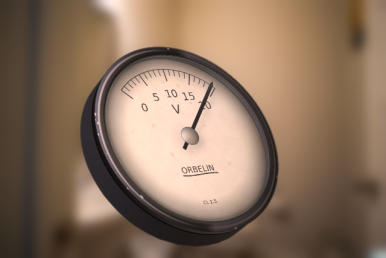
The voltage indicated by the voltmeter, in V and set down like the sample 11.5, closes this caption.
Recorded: 19
